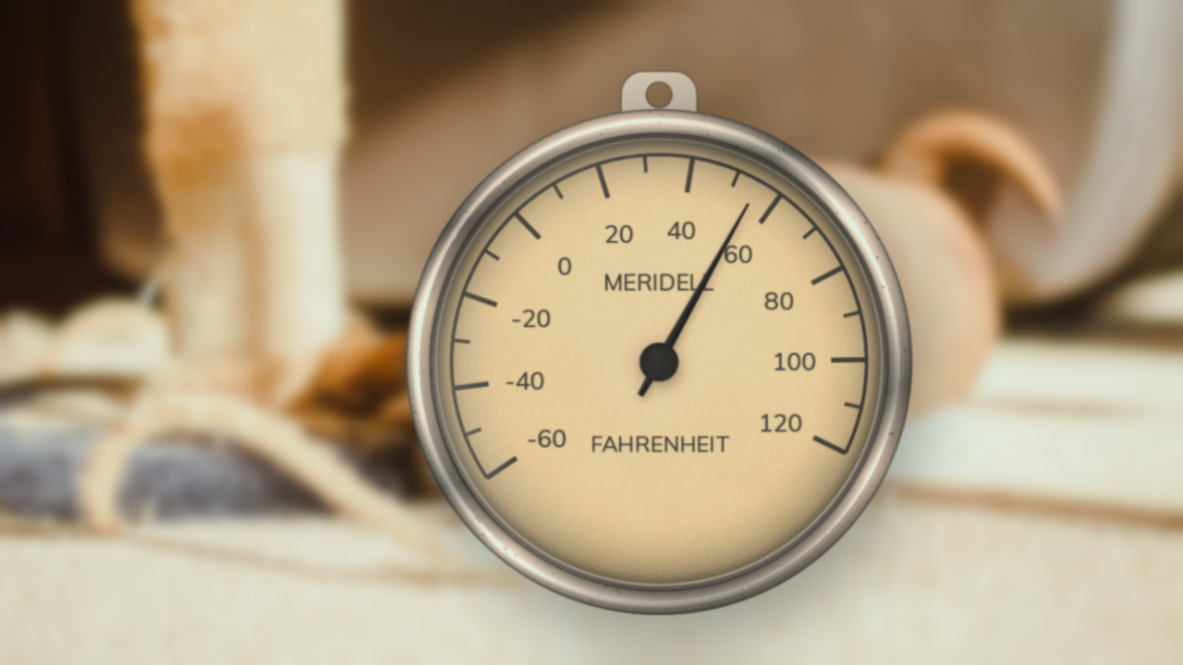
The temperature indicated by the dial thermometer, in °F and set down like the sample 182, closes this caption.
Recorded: 55
